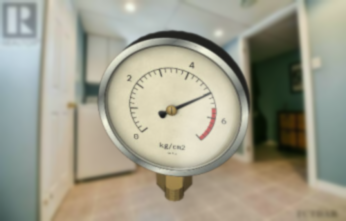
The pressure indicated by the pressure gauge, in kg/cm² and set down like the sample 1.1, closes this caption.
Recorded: 5
